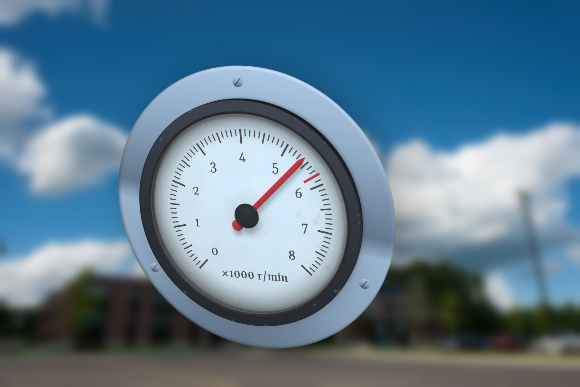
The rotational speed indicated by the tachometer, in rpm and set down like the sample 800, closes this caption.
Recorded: 5400
